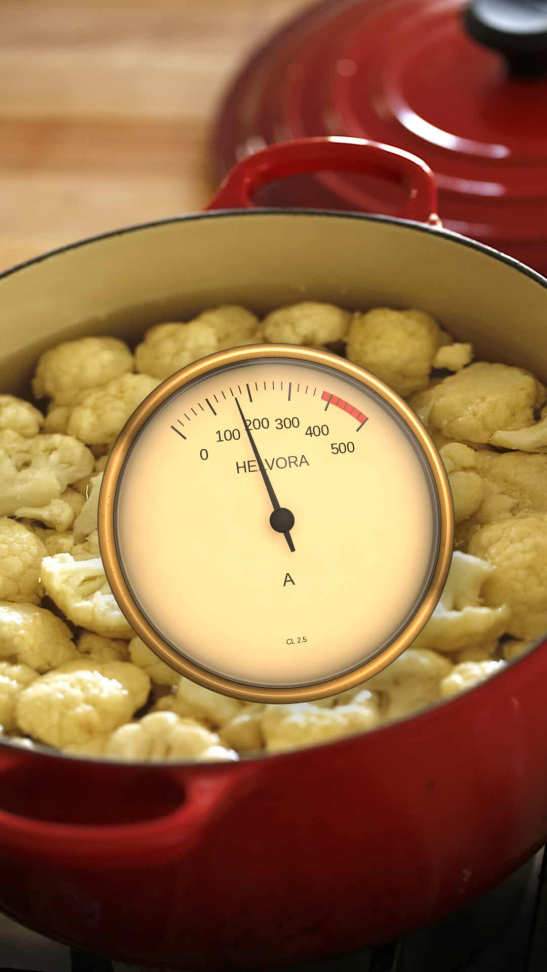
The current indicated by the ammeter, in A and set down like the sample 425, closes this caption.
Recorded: 160
